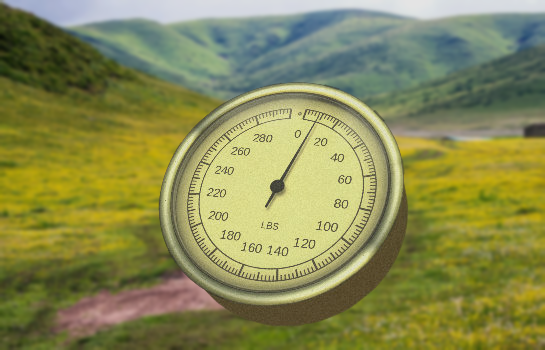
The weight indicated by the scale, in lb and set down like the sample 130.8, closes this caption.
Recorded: 10
